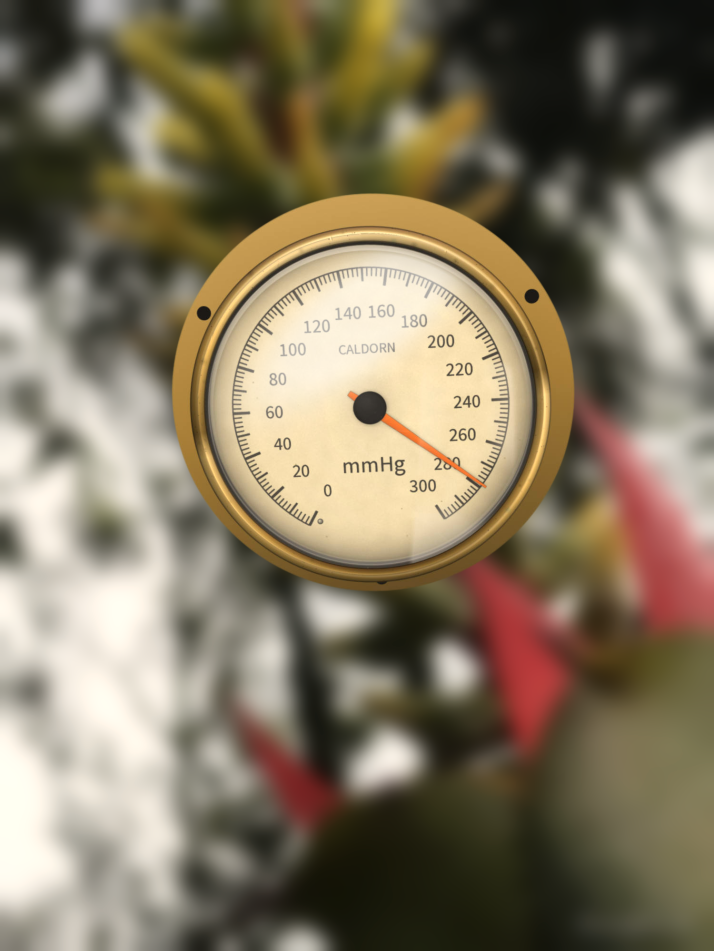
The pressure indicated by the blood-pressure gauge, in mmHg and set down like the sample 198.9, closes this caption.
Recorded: 278
